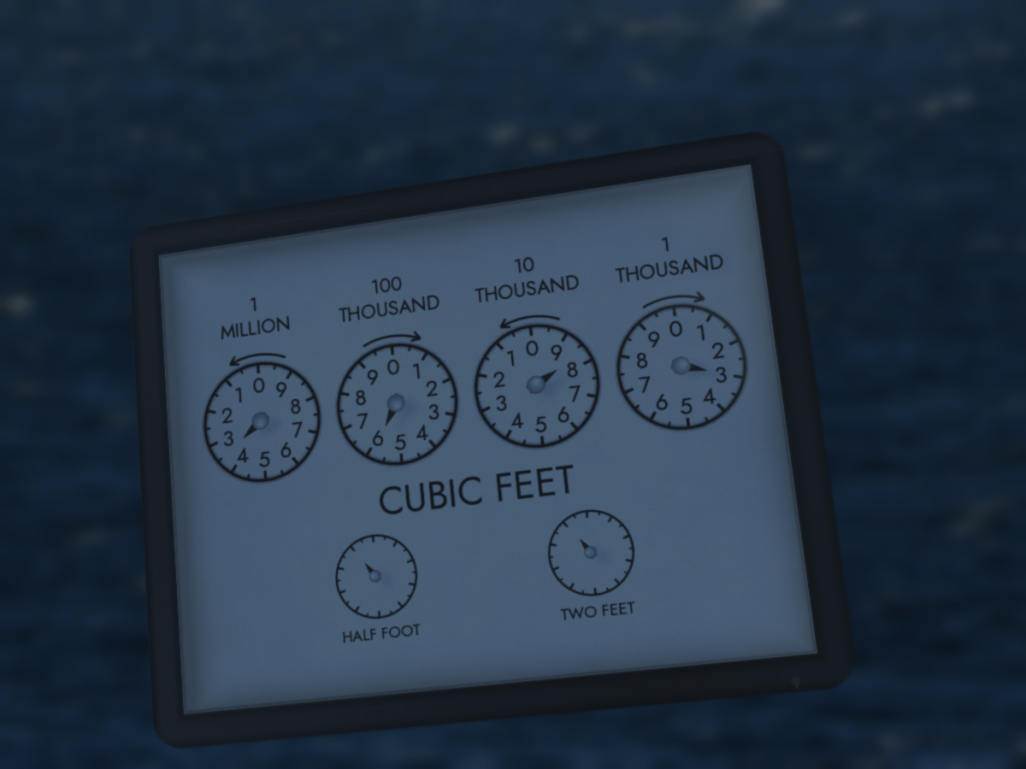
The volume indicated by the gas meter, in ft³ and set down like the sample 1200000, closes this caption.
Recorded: 358300
